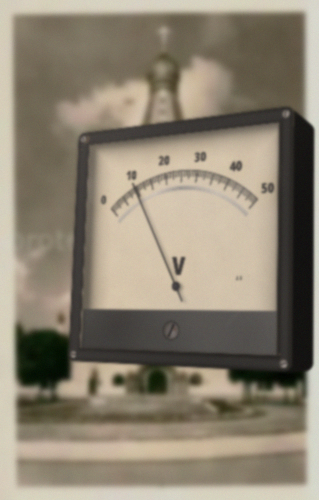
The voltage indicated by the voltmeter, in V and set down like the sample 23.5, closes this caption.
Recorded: 10
